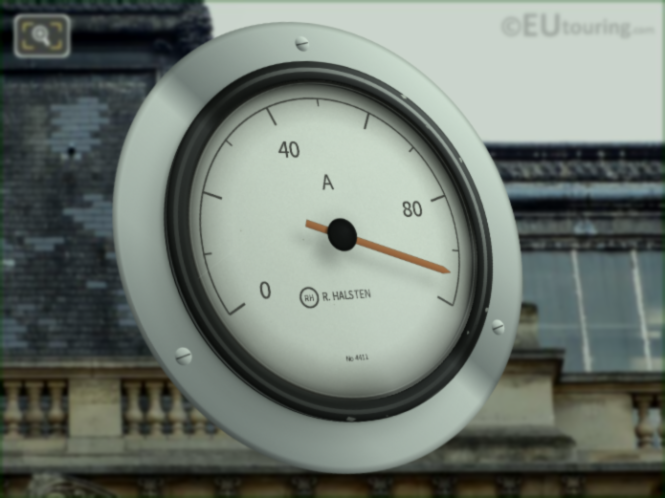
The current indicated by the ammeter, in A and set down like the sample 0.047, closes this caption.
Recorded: 95
